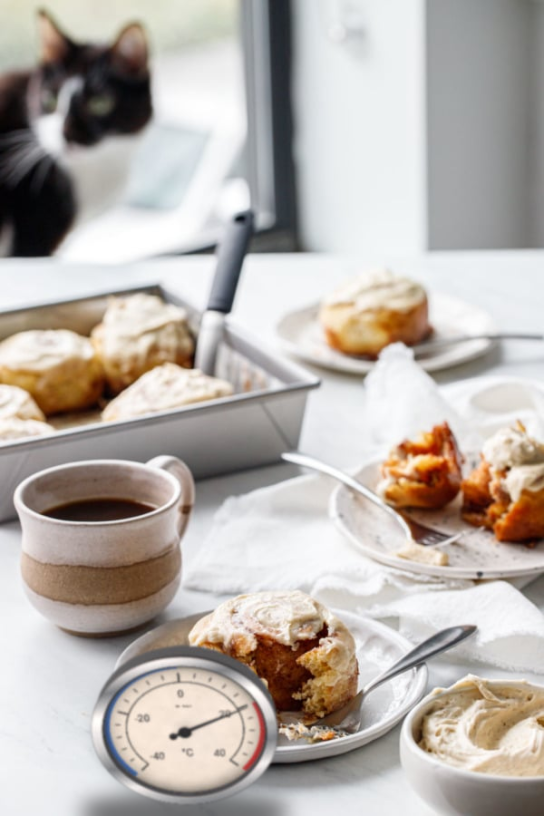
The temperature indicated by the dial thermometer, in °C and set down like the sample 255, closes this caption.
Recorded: 20
